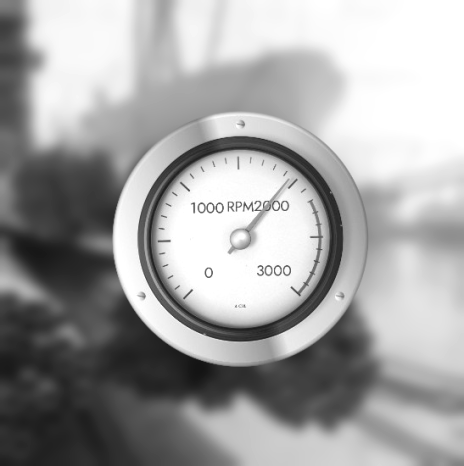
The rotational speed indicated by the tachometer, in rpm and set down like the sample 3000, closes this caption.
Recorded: 1950
